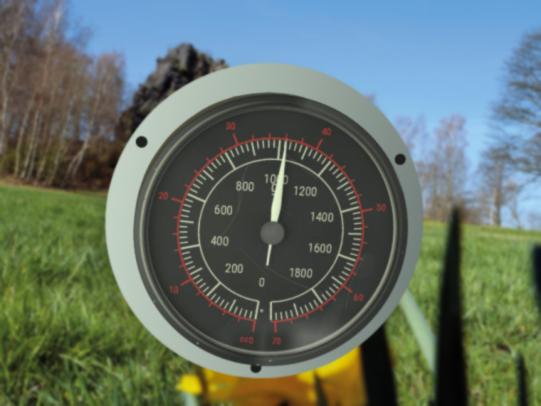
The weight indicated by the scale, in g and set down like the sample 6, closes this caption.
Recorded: 1020
